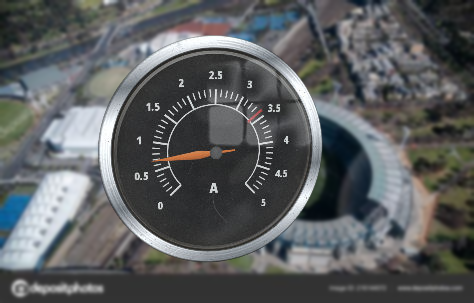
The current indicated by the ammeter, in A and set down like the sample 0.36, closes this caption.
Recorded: 0.7
